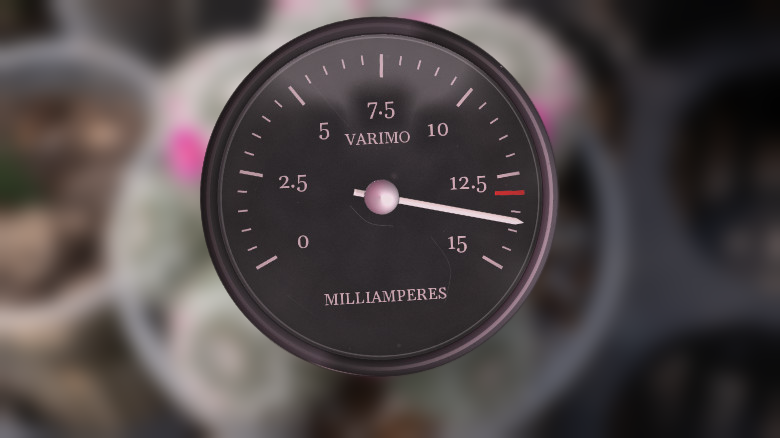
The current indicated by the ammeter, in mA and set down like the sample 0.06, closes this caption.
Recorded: 13.75
